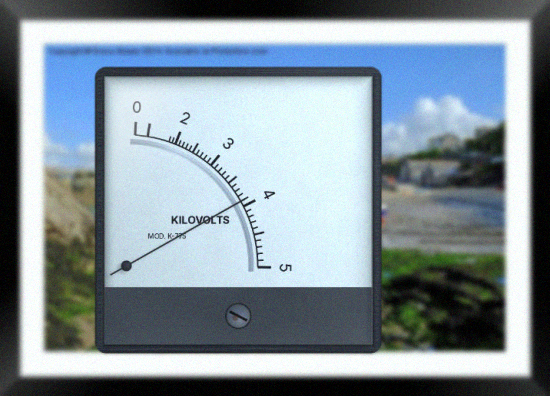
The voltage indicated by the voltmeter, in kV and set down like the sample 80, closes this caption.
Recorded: 3.9
